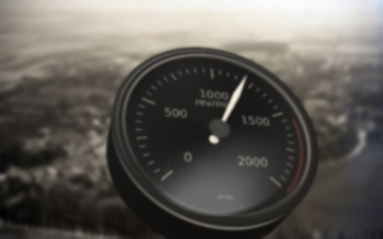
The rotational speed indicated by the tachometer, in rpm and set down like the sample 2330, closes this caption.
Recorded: 1200
